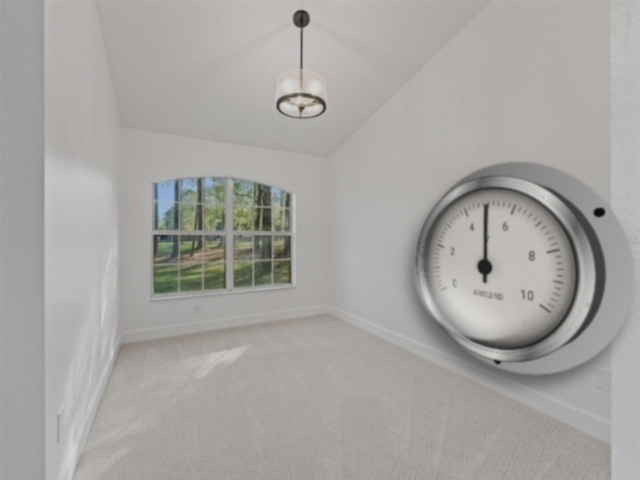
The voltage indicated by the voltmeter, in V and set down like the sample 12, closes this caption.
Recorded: 5
